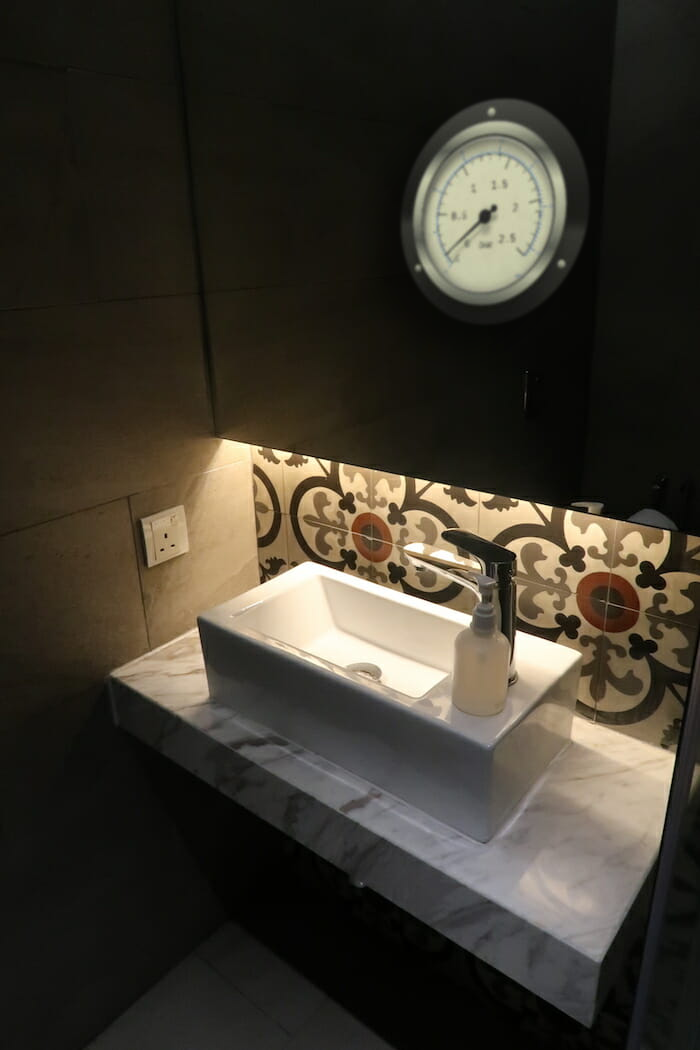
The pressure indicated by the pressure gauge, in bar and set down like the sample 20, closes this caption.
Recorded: 0.1
